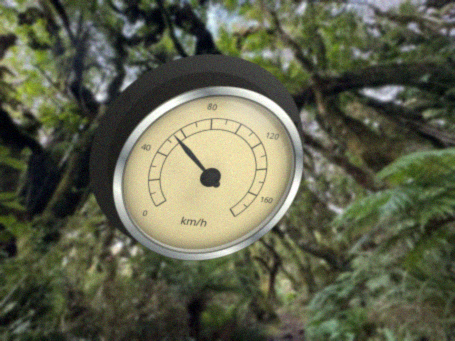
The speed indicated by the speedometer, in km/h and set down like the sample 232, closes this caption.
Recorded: 55
